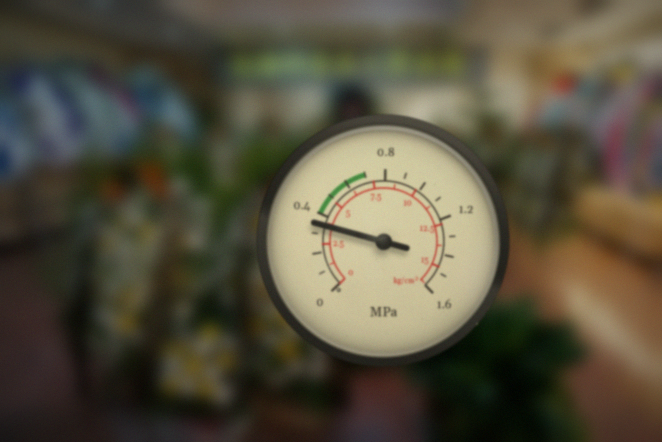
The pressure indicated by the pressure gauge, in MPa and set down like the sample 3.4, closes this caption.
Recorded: 0.35
